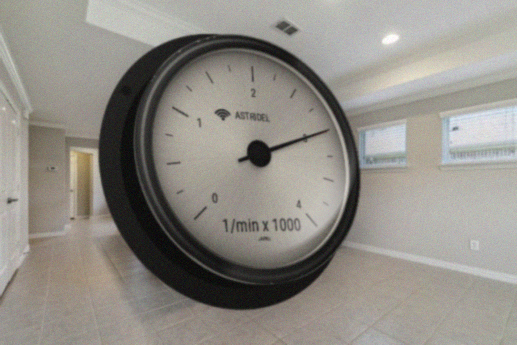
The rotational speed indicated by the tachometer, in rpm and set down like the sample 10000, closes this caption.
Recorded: 3000
